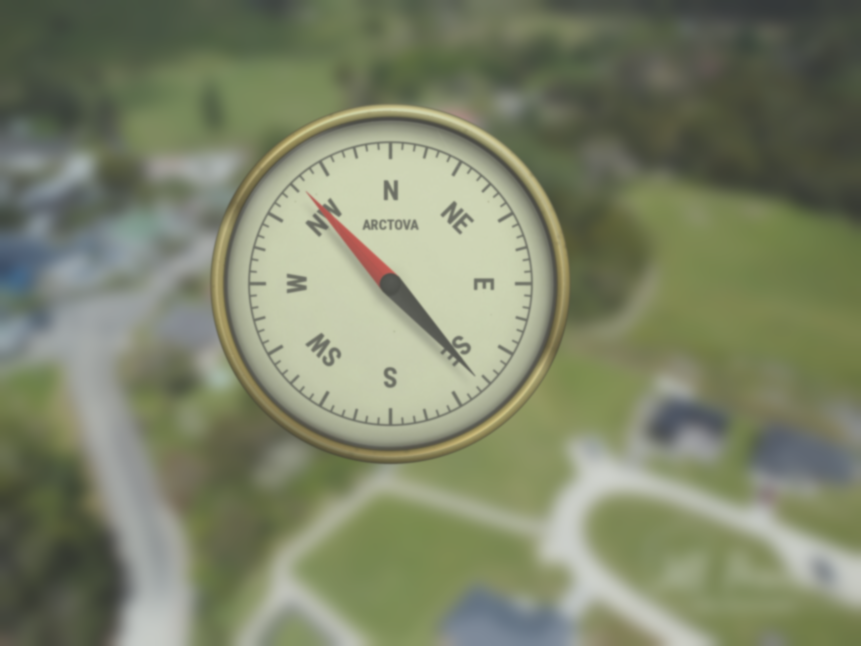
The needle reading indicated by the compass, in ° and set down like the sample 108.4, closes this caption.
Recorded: 317.5
